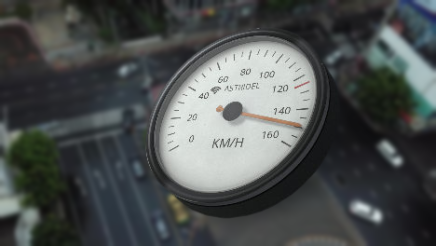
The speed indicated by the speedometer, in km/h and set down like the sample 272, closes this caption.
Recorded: 150
